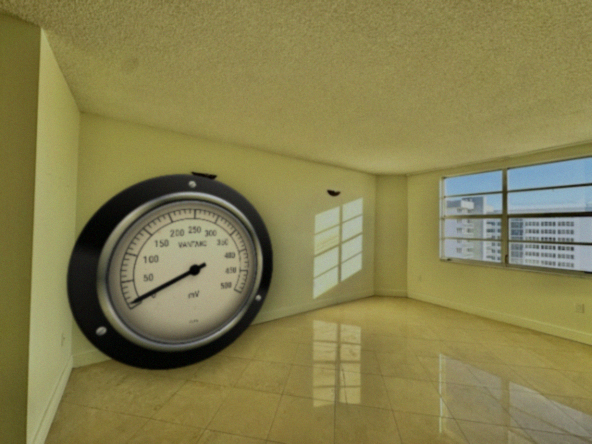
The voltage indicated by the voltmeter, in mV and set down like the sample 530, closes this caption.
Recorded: 10
